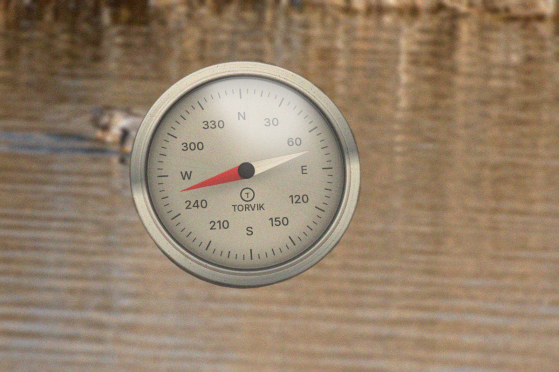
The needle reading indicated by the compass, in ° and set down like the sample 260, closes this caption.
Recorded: 255
